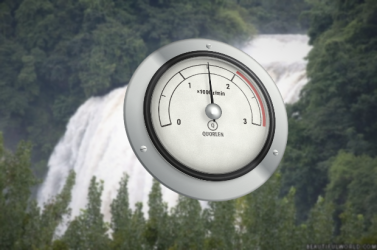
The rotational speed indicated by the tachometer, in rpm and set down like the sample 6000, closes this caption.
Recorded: 1500
